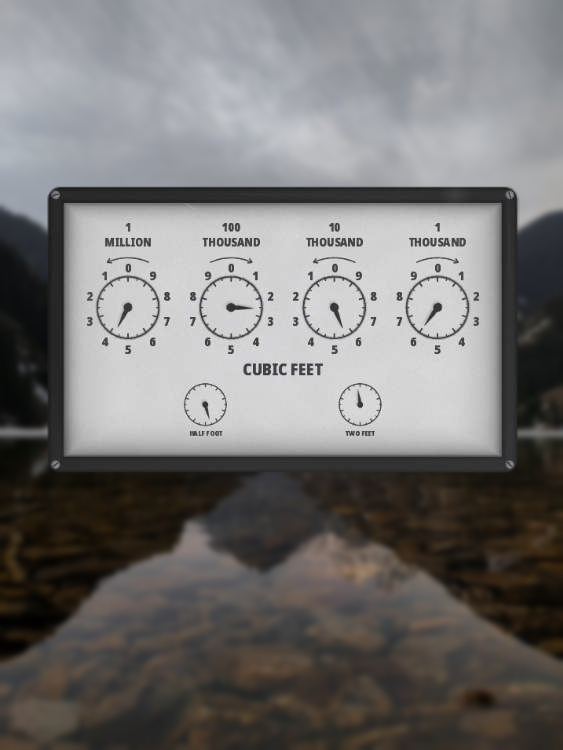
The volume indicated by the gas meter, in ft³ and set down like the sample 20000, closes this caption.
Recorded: 425600
